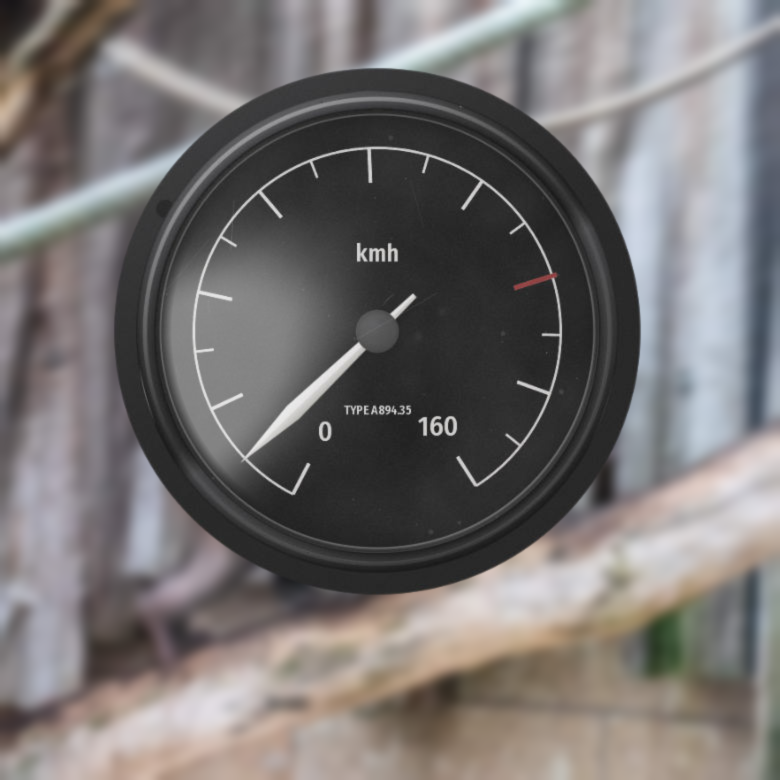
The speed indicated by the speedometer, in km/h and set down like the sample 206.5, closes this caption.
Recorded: 10
